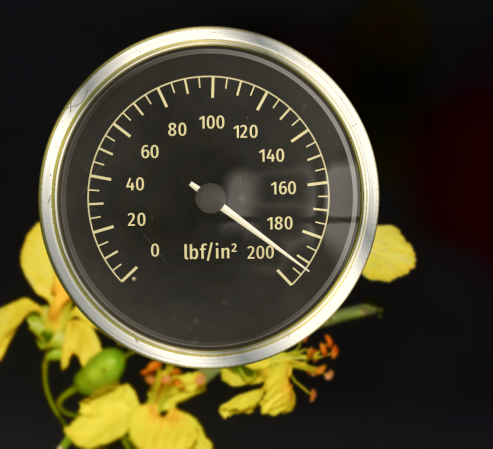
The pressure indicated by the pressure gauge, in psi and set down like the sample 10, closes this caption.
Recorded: 192.5
